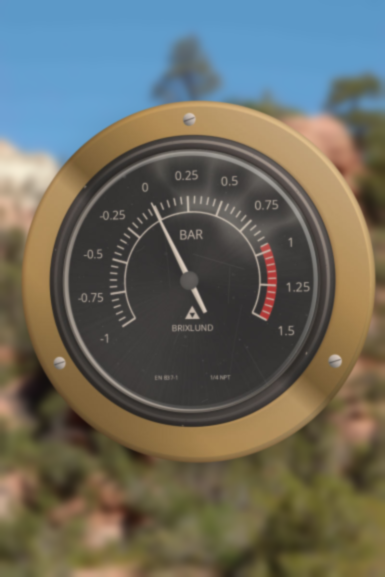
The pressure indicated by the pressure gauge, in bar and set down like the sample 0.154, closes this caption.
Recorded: 0
